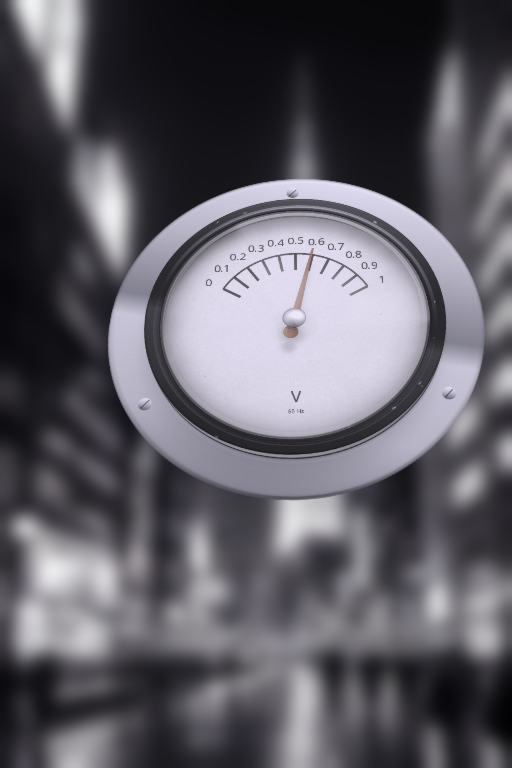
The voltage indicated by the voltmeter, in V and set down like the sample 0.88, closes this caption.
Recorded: 0.6
